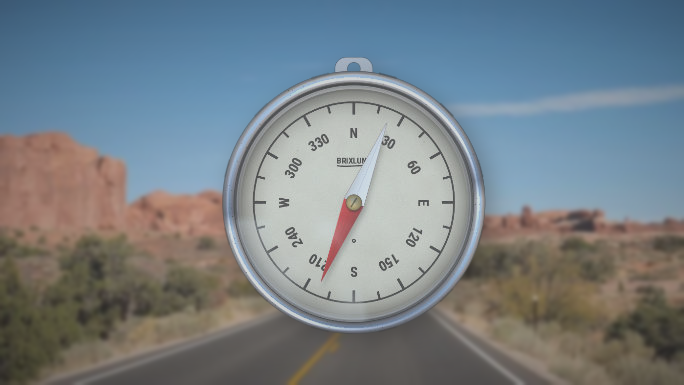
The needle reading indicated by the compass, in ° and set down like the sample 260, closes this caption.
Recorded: 202.5
